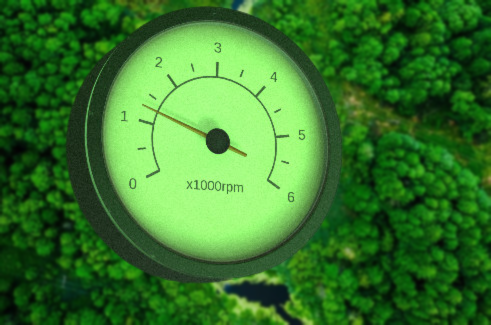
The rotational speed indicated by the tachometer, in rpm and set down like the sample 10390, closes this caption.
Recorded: 1250
